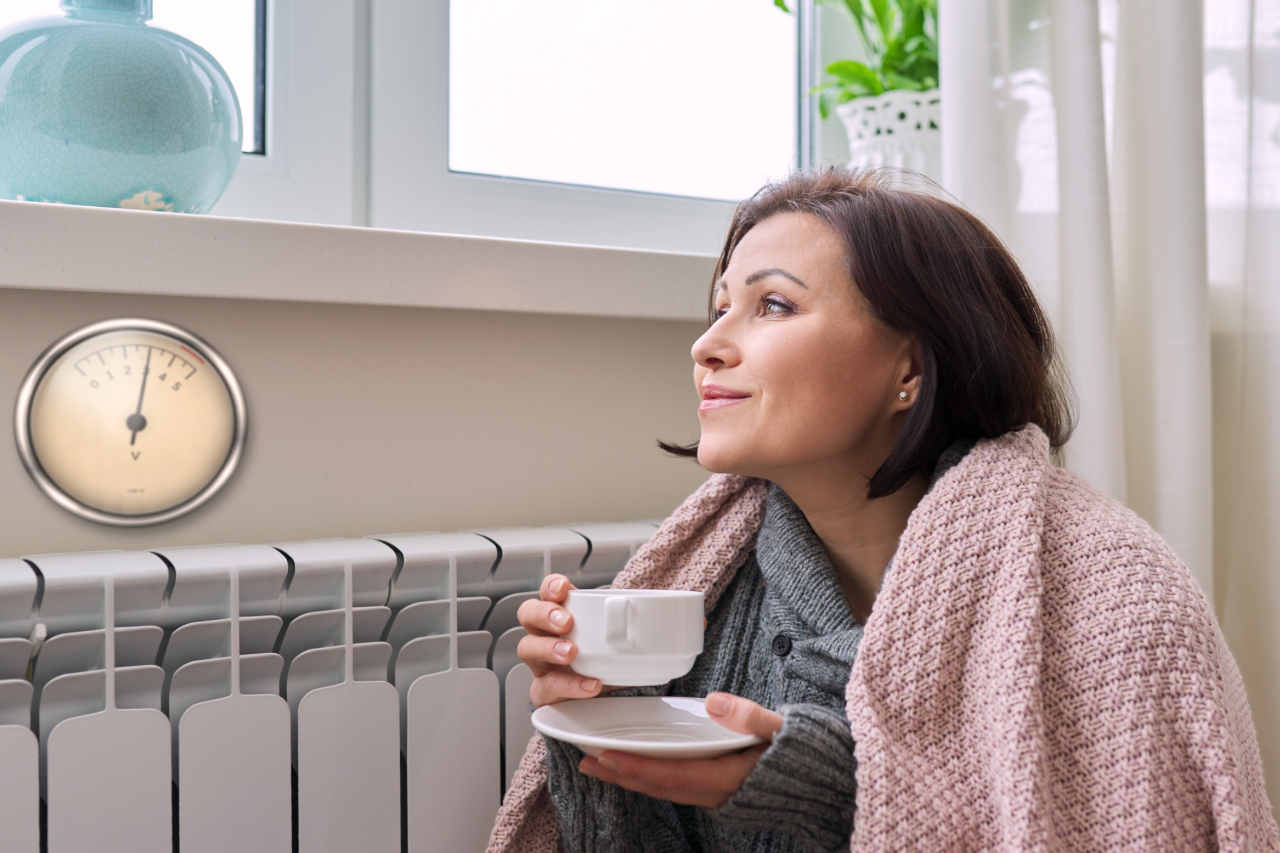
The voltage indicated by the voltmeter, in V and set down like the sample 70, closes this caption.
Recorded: 3
